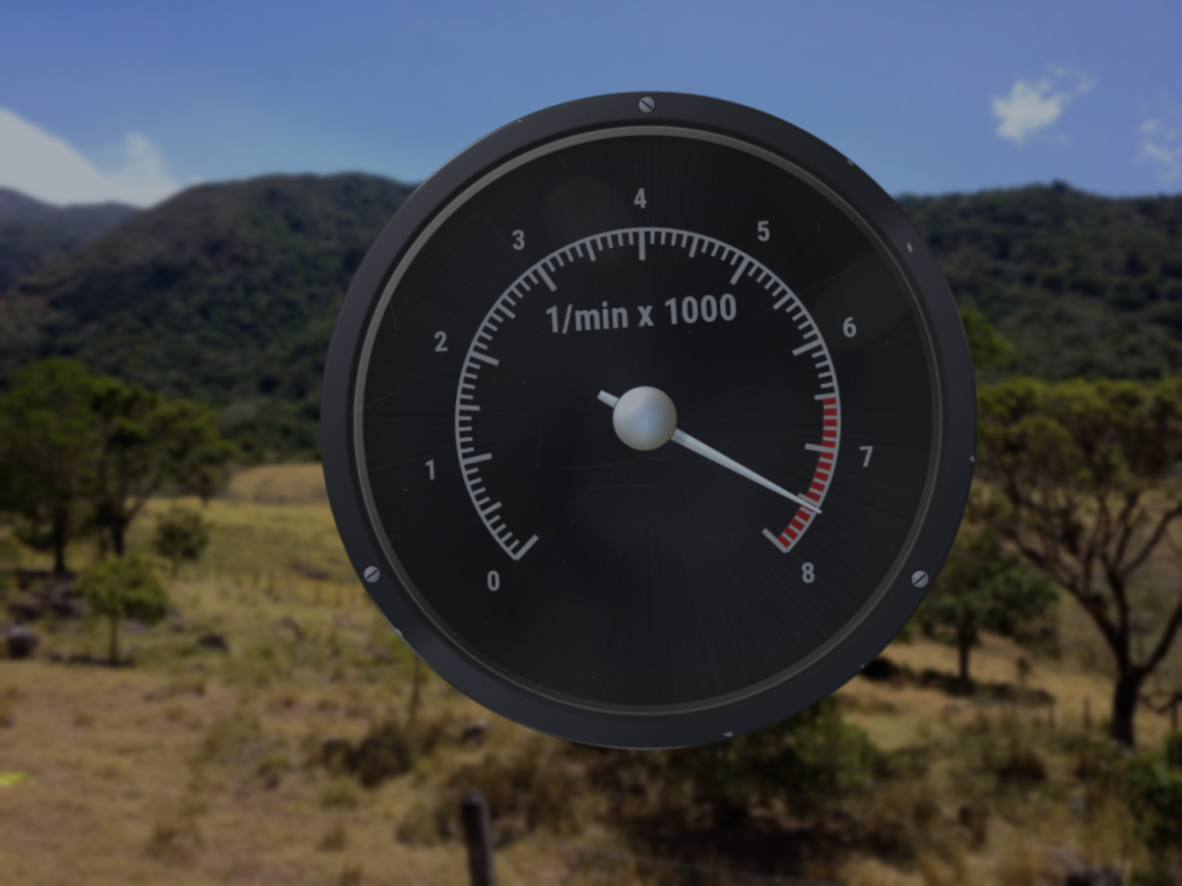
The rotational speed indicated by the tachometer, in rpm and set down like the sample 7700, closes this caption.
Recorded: 7550
